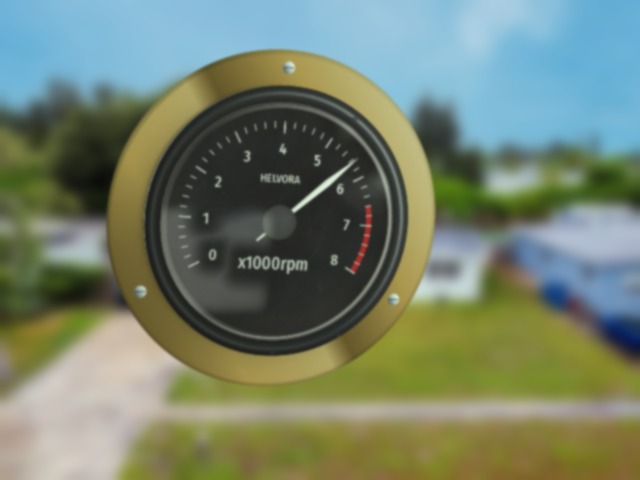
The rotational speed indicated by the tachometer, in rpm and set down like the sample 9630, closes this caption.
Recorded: 5600
